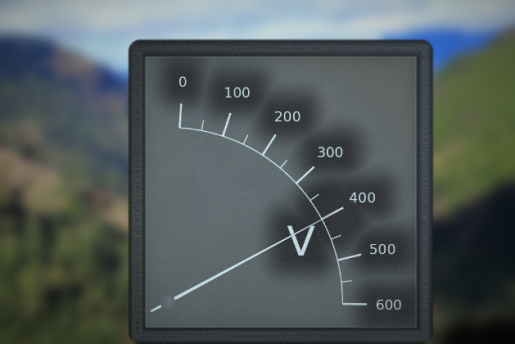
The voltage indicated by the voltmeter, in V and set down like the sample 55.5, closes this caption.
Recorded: 400
